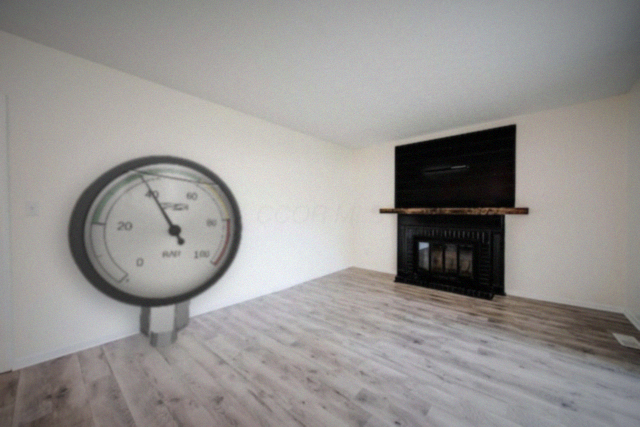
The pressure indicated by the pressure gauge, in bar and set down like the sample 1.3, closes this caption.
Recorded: 40
